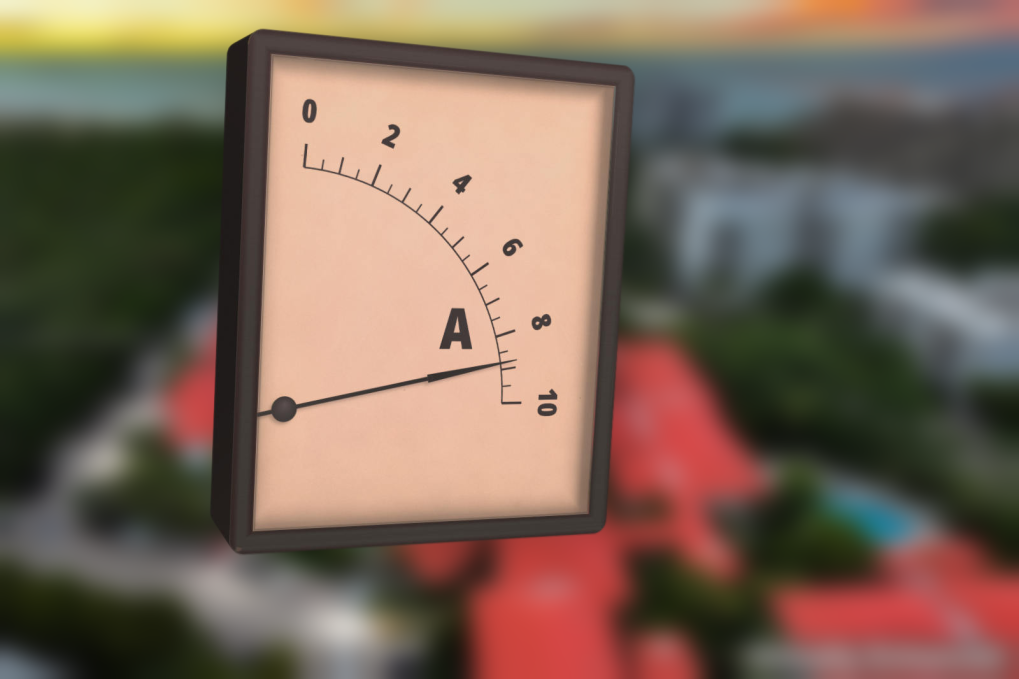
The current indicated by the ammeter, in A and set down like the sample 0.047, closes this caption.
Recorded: 8.75
